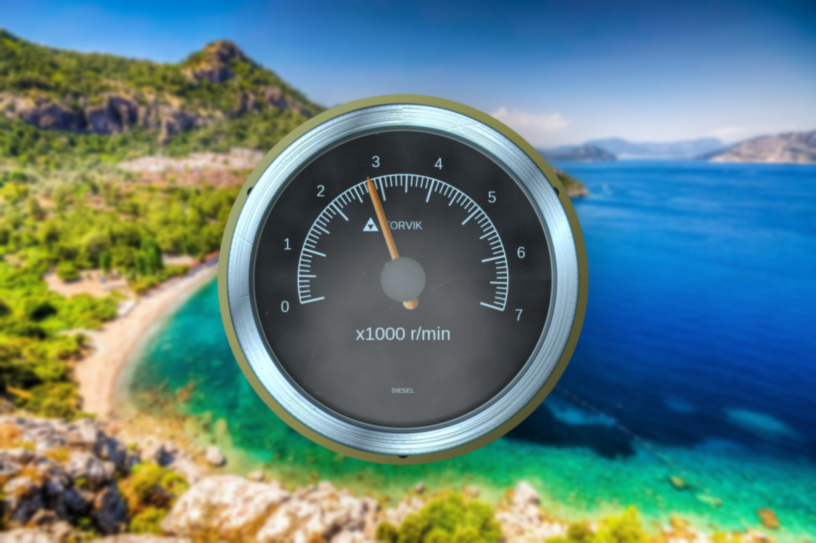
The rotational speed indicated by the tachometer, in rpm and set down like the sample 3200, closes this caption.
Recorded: 2800
